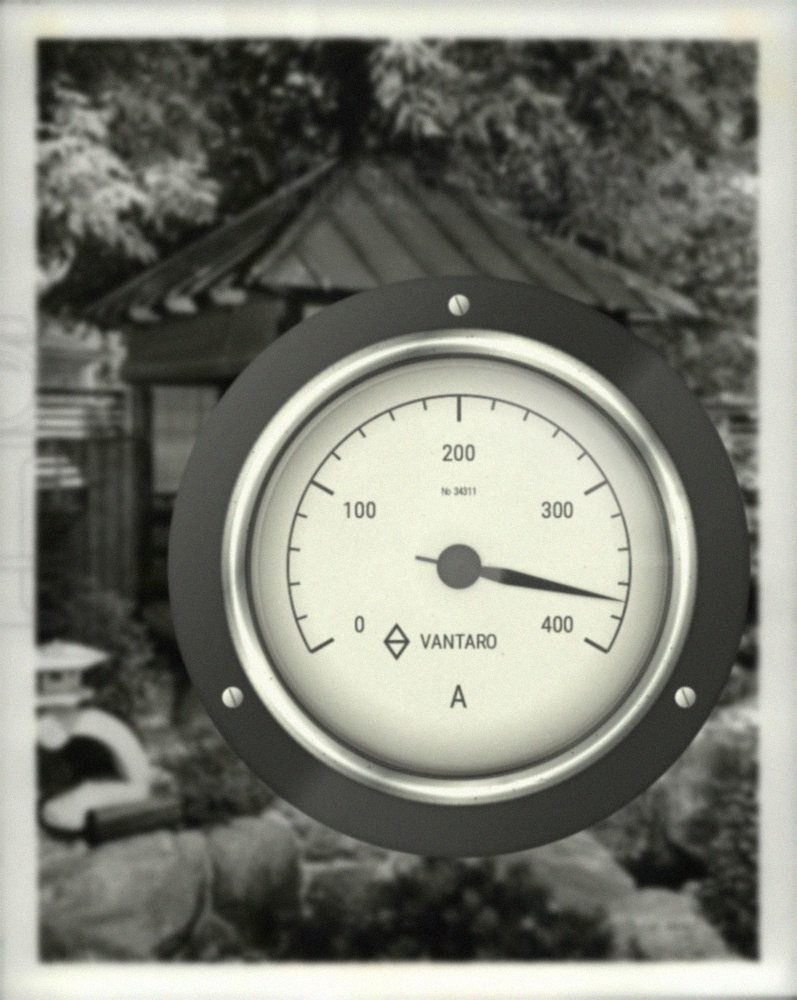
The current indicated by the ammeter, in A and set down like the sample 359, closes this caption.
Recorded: 370
